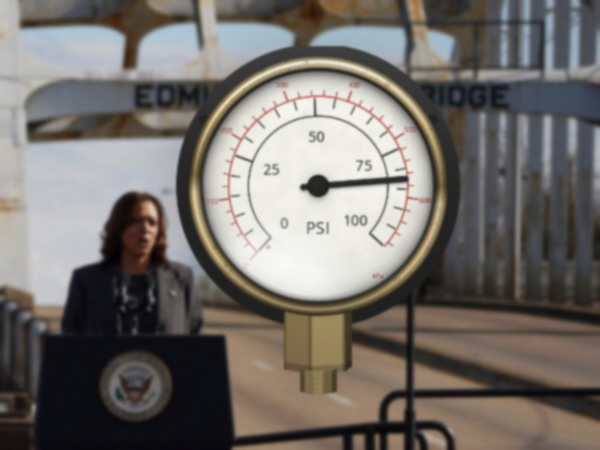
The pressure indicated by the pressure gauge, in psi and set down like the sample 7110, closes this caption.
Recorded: 82.5
